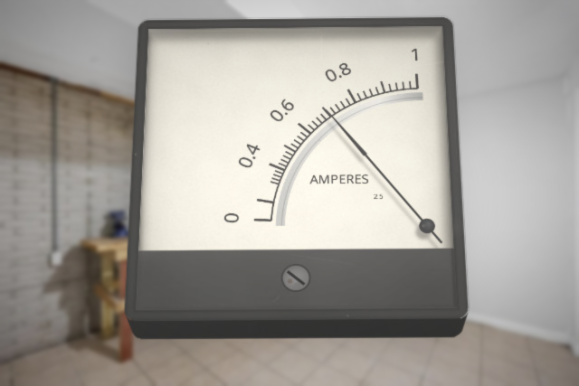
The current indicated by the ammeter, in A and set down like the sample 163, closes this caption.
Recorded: 0.7
